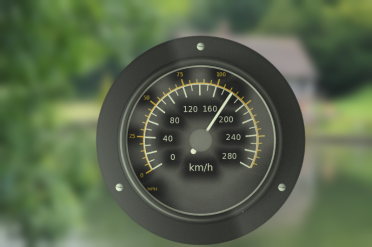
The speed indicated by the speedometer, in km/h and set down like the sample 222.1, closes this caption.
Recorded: 180
